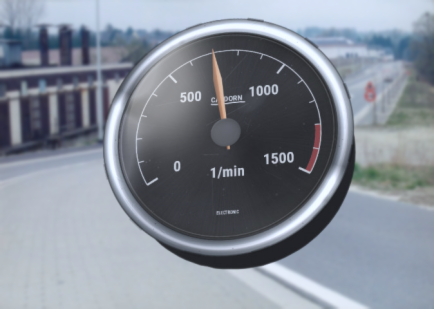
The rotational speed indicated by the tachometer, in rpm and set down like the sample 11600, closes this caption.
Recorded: 700
